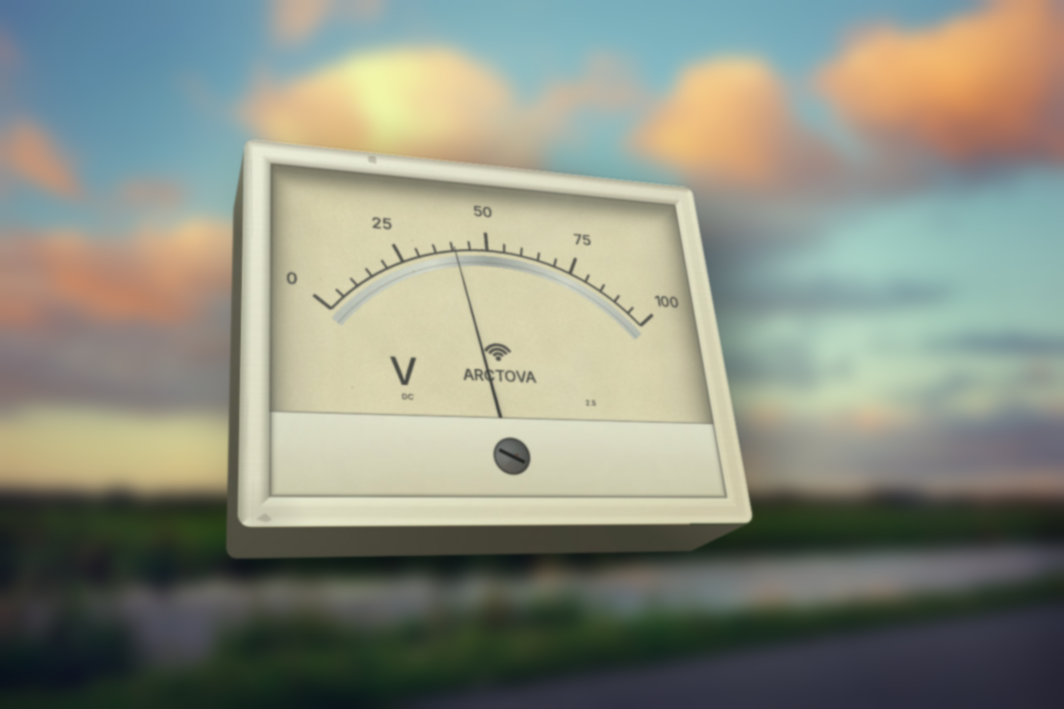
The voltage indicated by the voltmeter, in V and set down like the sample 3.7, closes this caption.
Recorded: 40
